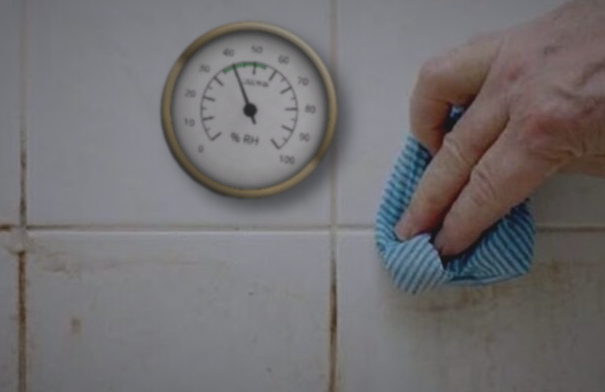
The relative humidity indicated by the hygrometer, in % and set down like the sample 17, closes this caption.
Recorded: 40
